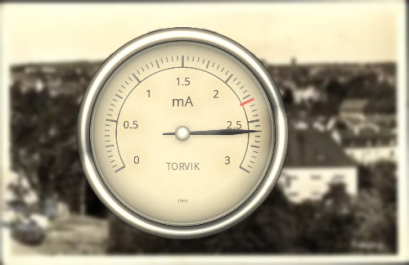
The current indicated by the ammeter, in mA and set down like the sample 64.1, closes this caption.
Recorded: 2.6
